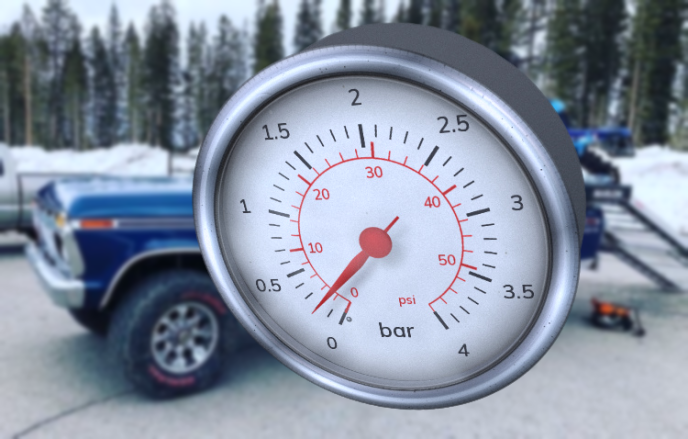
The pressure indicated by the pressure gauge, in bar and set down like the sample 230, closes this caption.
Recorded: 0.2
